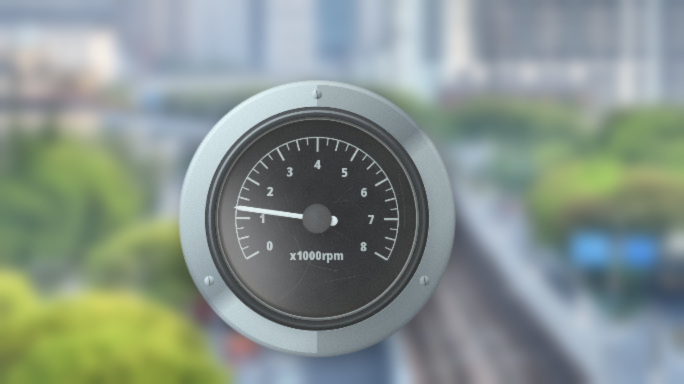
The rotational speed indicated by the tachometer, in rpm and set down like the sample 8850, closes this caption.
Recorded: 1250
